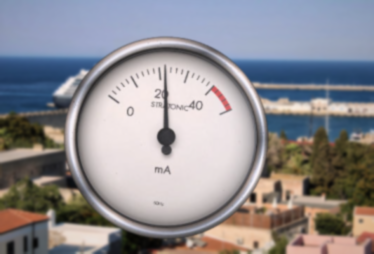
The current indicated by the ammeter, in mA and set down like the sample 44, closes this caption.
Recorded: 22
